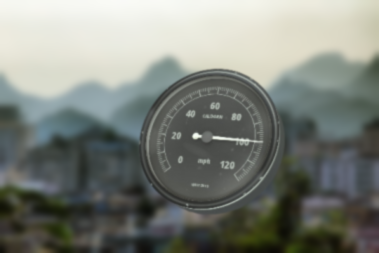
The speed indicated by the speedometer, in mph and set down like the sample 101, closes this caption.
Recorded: 100
